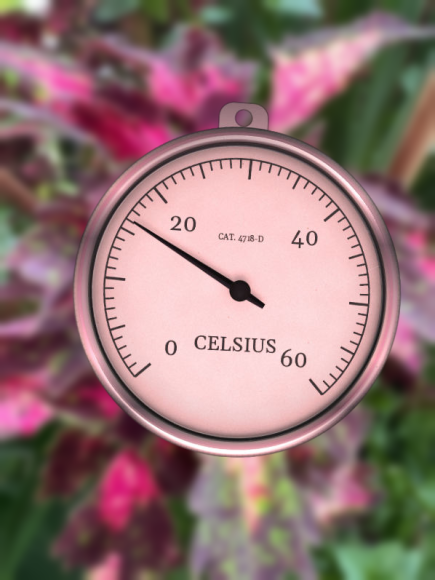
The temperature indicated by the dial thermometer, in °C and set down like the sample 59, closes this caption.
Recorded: 16
